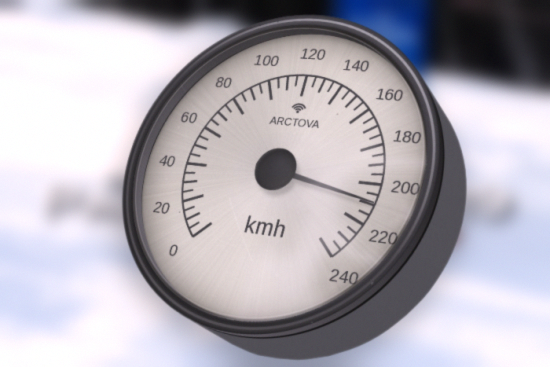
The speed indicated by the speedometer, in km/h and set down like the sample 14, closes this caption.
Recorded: 210
